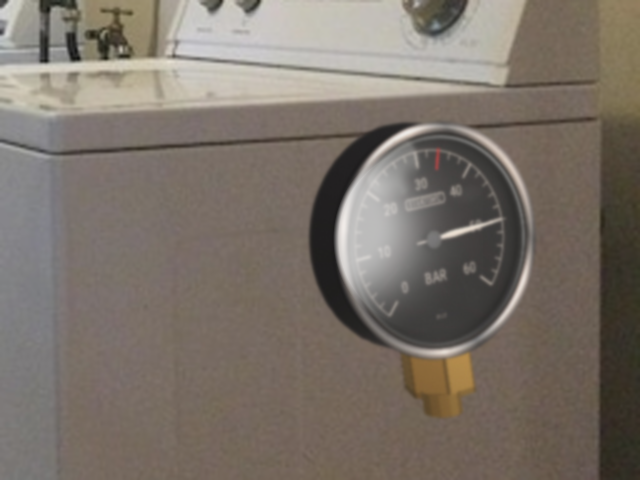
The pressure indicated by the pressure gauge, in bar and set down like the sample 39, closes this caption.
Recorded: 50
